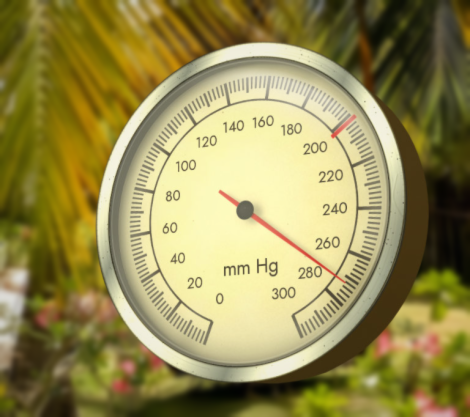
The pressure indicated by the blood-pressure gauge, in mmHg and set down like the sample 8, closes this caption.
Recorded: 272
